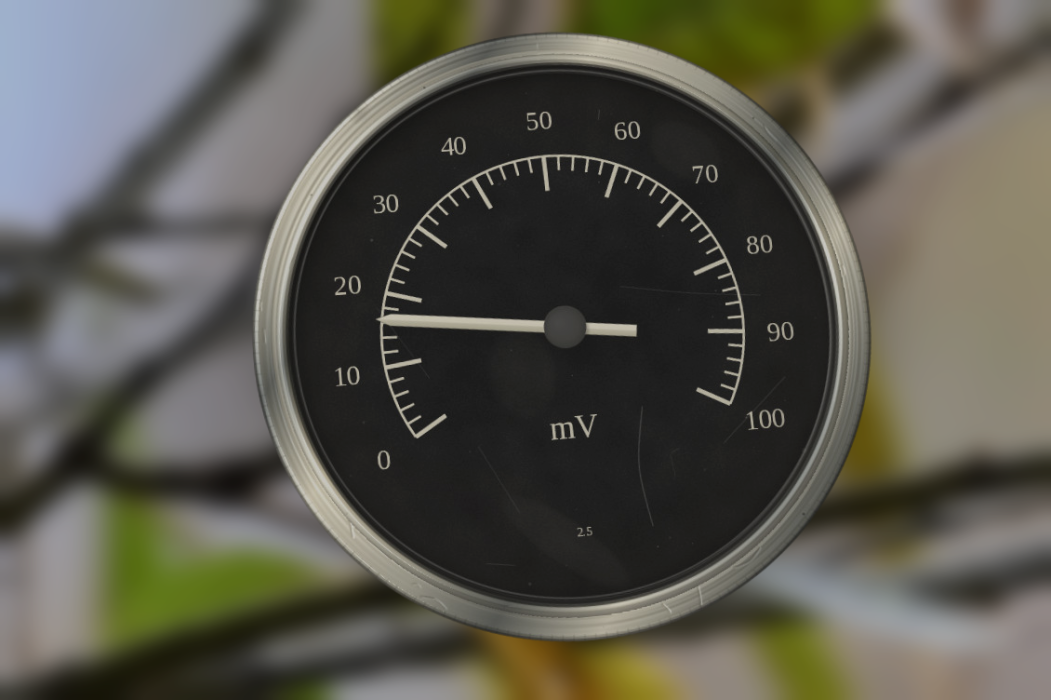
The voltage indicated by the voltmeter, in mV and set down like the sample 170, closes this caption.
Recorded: 16
